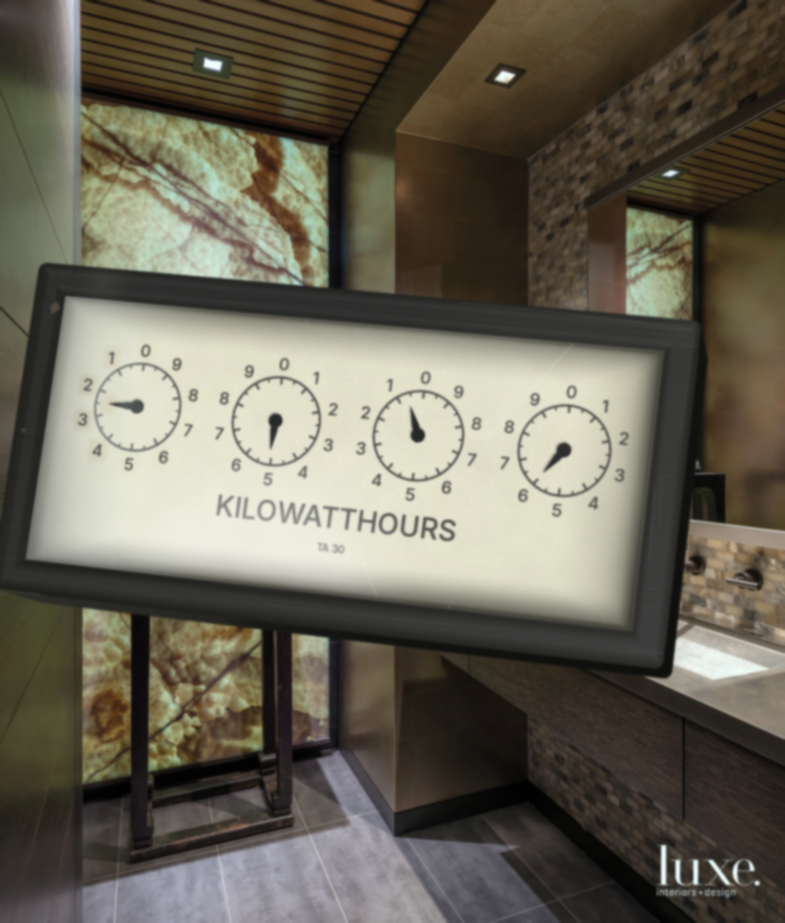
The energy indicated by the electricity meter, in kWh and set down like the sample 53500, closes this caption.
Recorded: 2506
